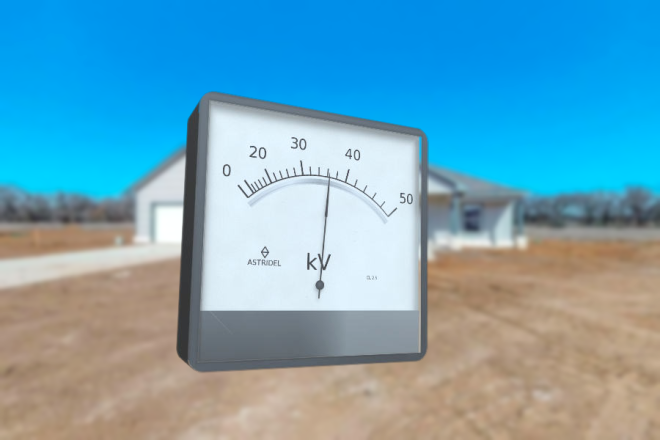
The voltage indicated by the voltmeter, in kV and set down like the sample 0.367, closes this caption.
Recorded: 36
